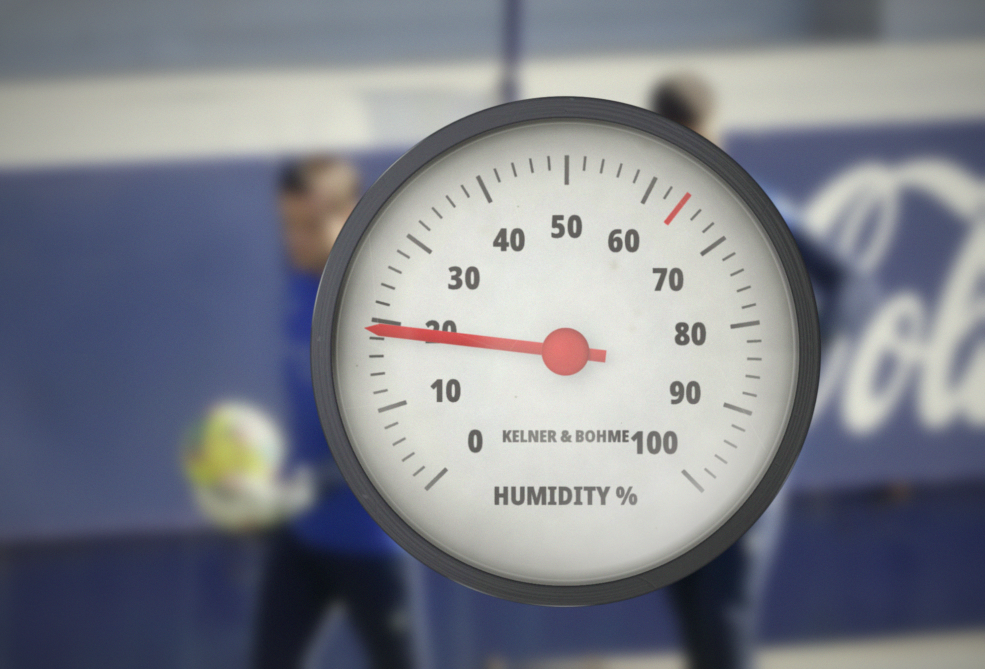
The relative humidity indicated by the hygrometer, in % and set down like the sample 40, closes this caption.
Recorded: 19
